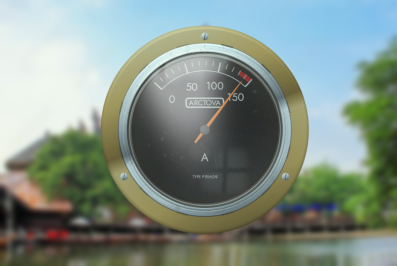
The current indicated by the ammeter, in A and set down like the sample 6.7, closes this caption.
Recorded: 140
